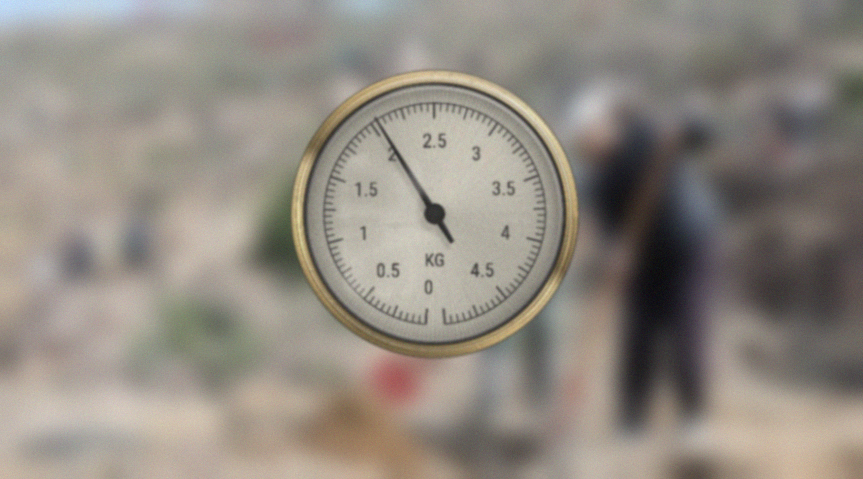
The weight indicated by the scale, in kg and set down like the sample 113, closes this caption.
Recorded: 2.05
